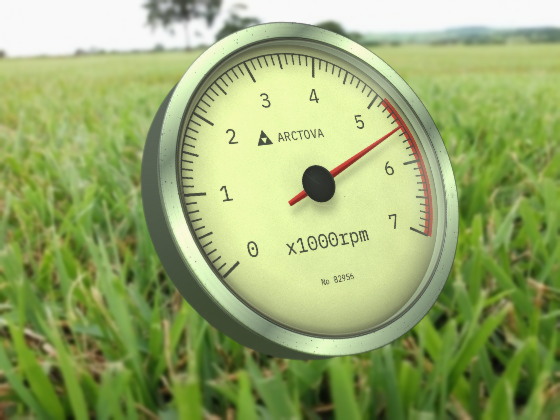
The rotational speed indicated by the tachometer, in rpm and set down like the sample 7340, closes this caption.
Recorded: 5500
